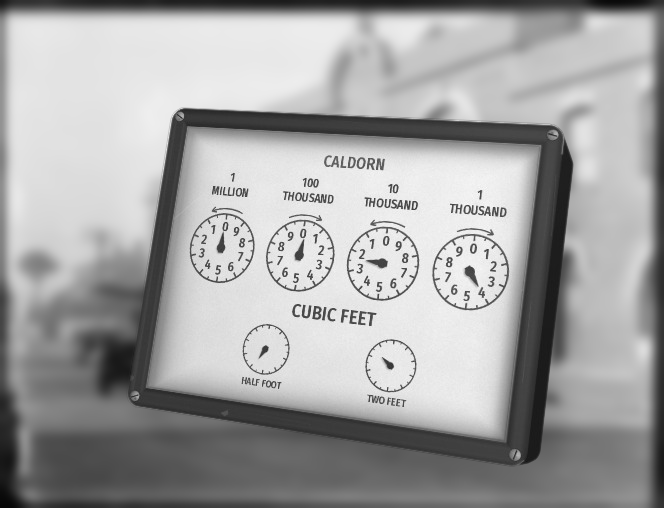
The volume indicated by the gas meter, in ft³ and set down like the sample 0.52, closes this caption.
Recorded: 2400
